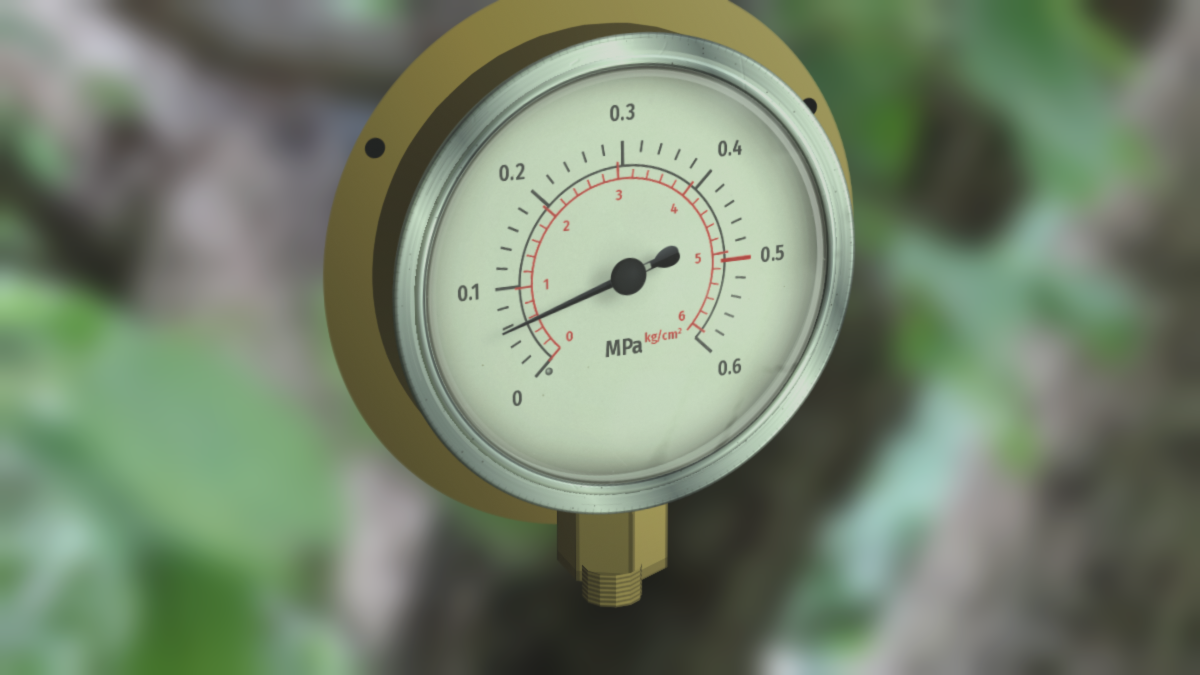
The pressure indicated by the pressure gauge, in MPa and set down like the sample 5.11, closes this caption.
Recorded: 0.06
